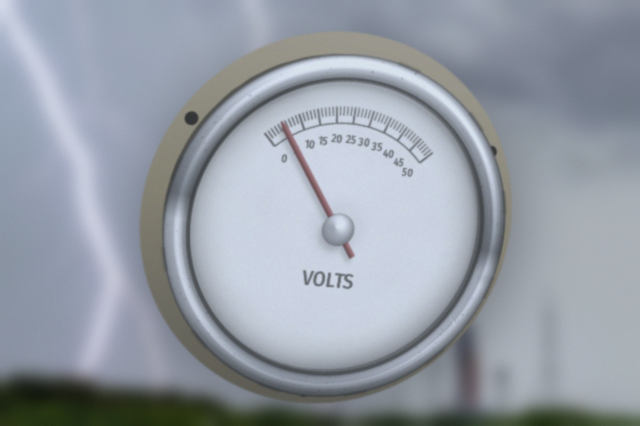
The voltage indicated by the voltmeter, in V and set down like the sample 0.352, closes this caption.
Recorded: 5
